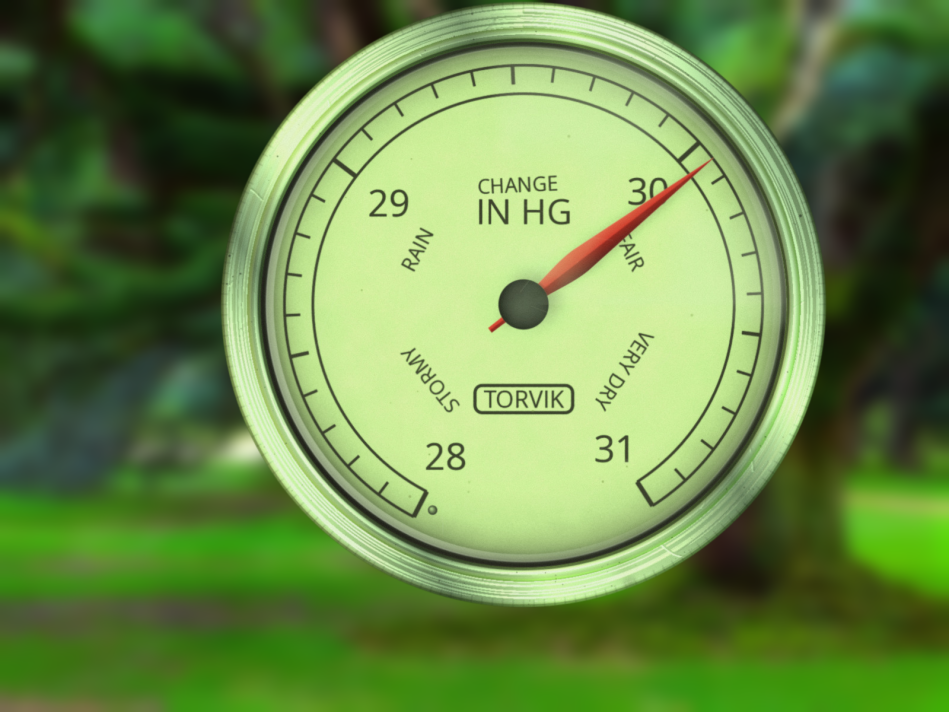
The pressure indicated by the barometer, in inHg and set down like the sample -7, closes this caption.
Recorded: 30.05
